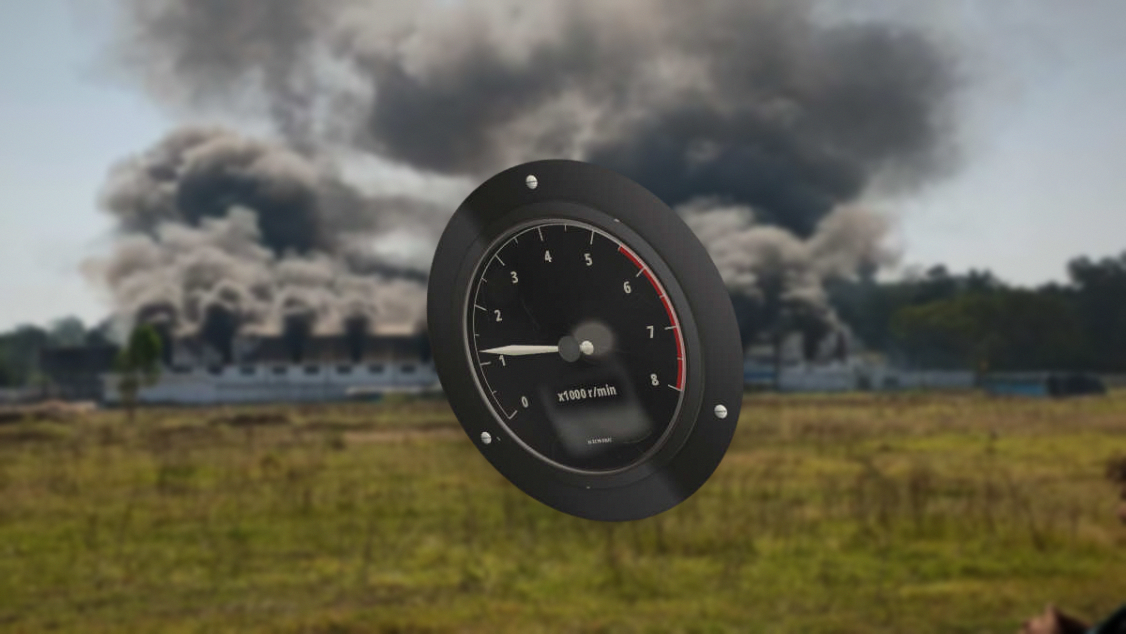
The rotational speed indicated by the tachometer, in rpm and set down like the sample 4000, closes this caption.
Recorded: 1250
